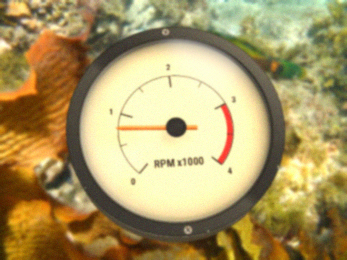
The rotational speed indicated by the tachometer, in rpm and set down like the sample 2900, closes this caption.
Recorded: 750
